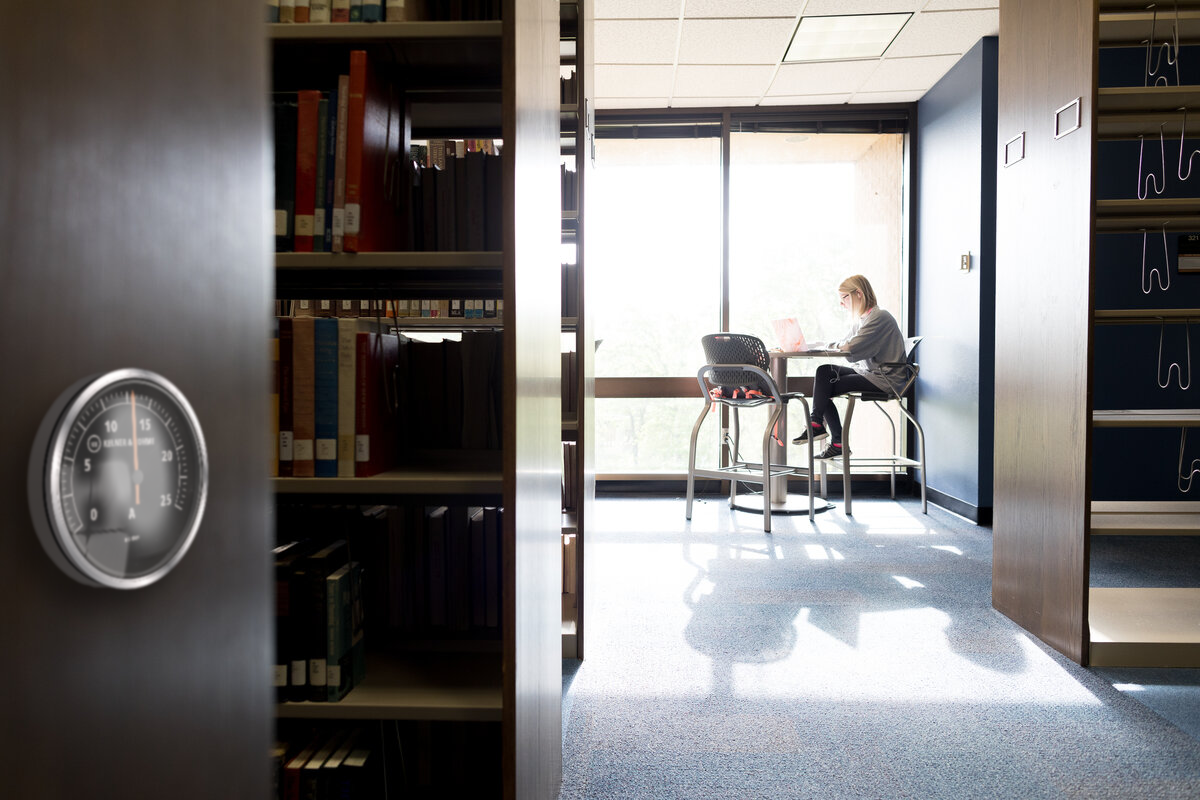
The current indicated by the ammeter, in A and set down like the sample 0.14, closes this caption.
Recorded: 12.5
